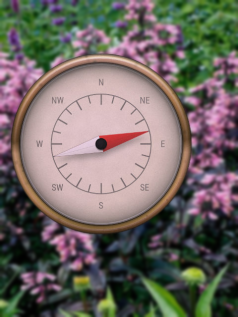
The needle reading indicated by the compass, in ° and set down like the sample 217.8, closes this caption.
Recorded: 75
